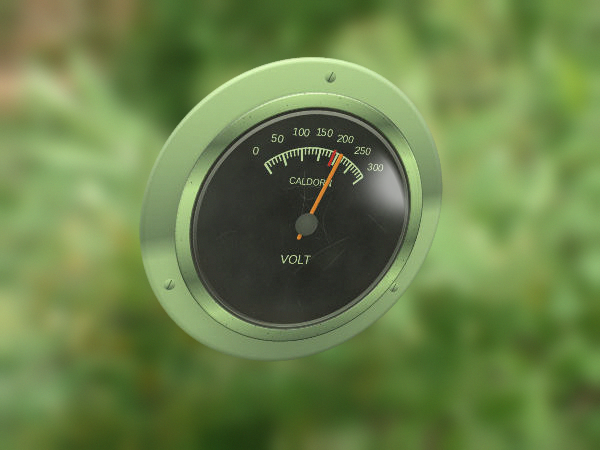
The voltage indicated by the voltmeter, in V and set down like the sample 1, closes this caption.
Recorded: 200
